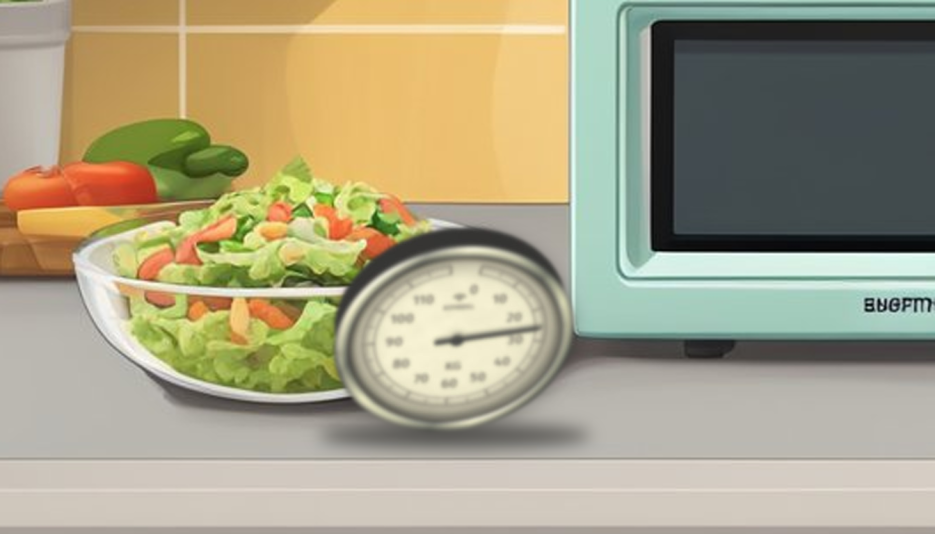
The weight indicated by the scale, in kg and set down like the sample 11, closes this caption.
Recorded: 25
